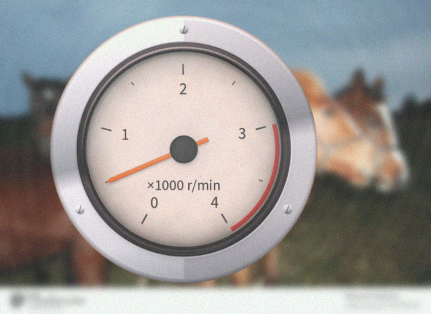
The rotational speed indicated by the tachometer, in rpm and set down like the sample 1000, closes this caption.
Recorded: 500
